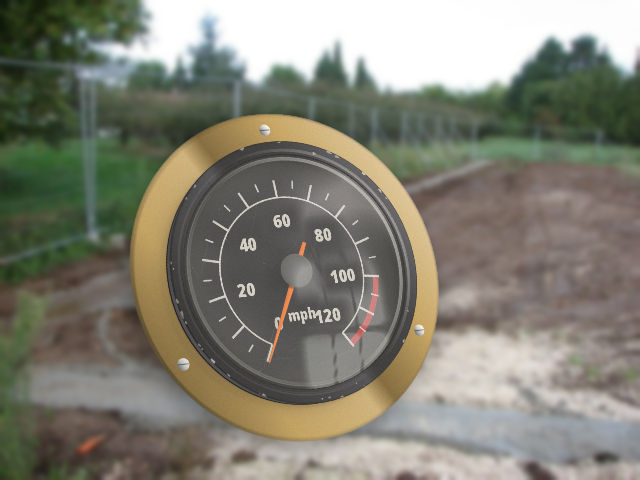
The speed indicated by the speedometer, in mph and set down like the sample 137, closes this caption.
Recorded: 0
